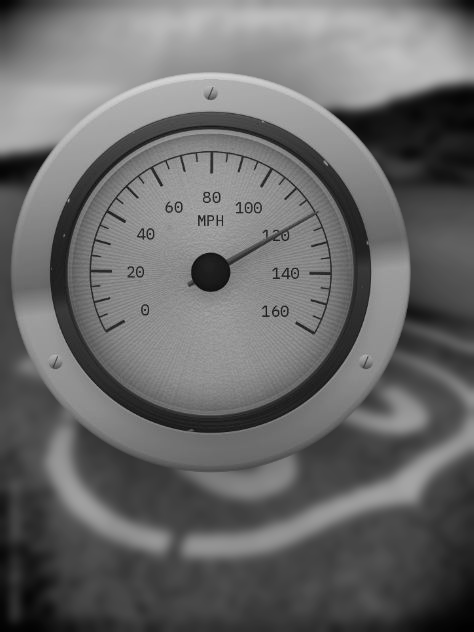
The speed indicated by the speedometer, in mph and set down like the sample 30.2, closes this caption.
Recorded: 120
